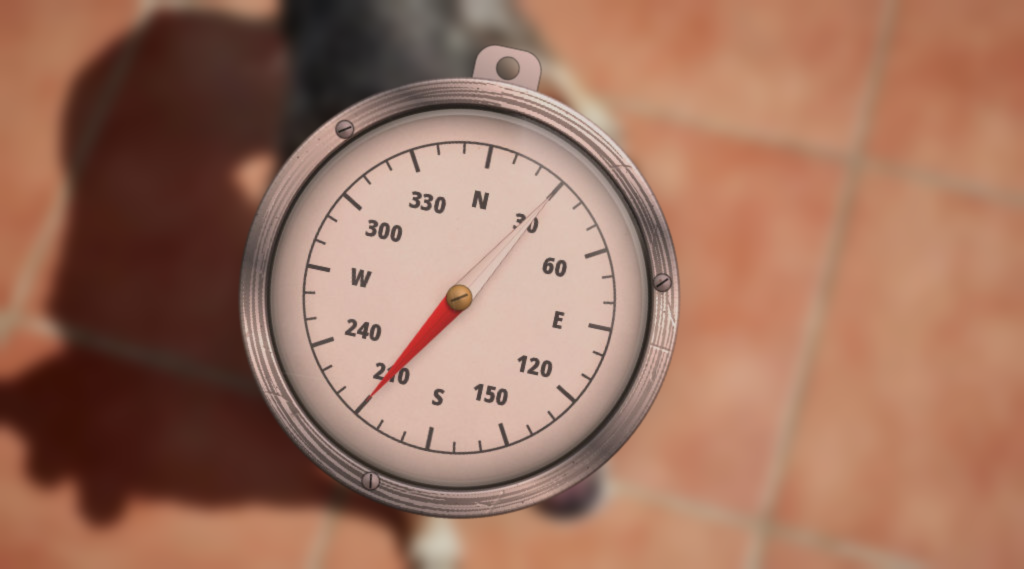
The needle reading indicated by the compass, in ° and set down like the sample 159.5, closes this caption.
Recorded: 210
